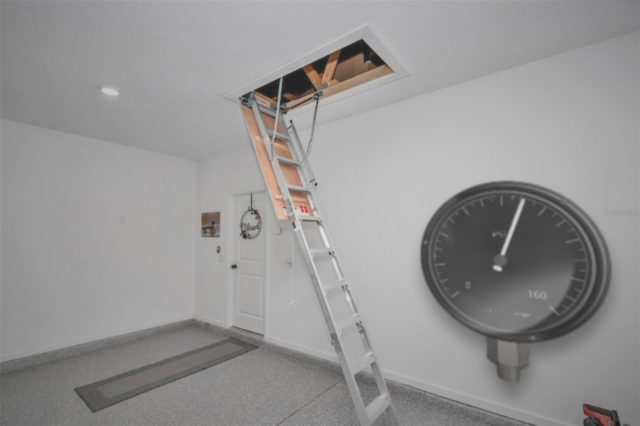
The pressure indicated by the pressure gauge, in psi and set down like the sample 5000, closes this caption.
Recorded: 90
